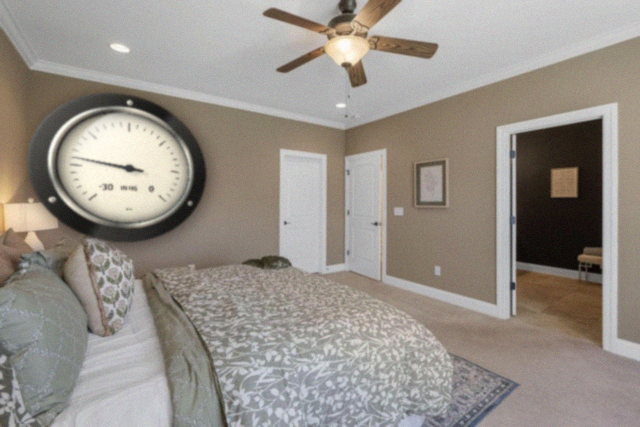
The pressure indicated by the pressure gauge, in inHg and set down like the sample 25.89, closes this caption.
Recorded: -24
